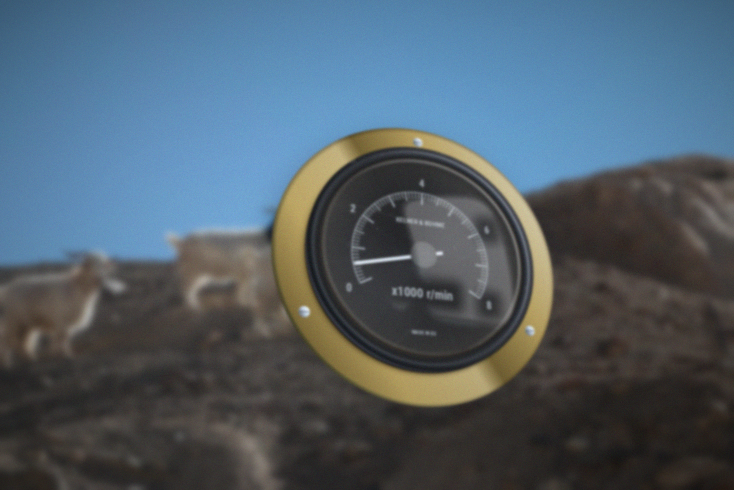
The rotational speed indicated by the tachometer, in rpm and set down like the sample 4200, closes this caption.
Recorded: 500
